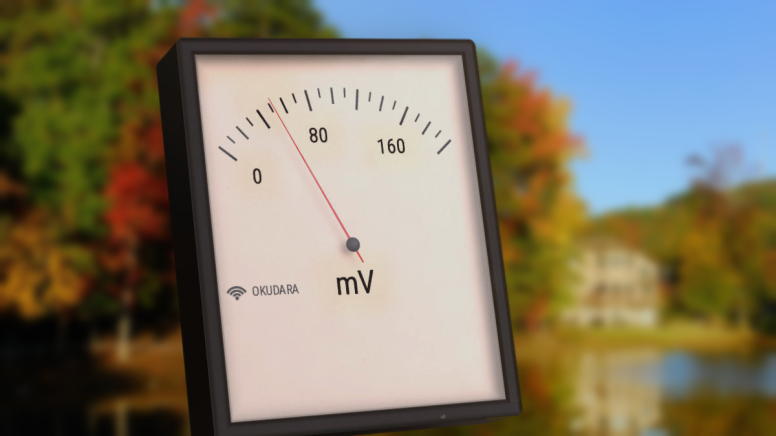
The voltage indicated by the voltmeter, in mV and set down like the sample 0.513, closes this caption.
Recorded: 50
